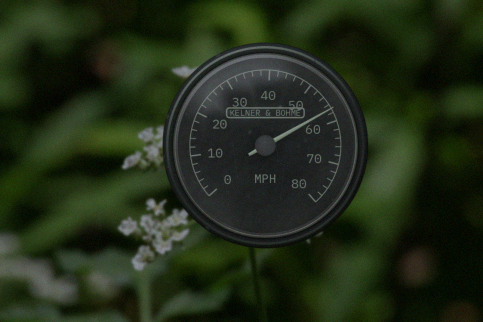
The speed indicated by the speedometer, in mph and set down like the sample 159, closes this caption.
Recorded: 57
